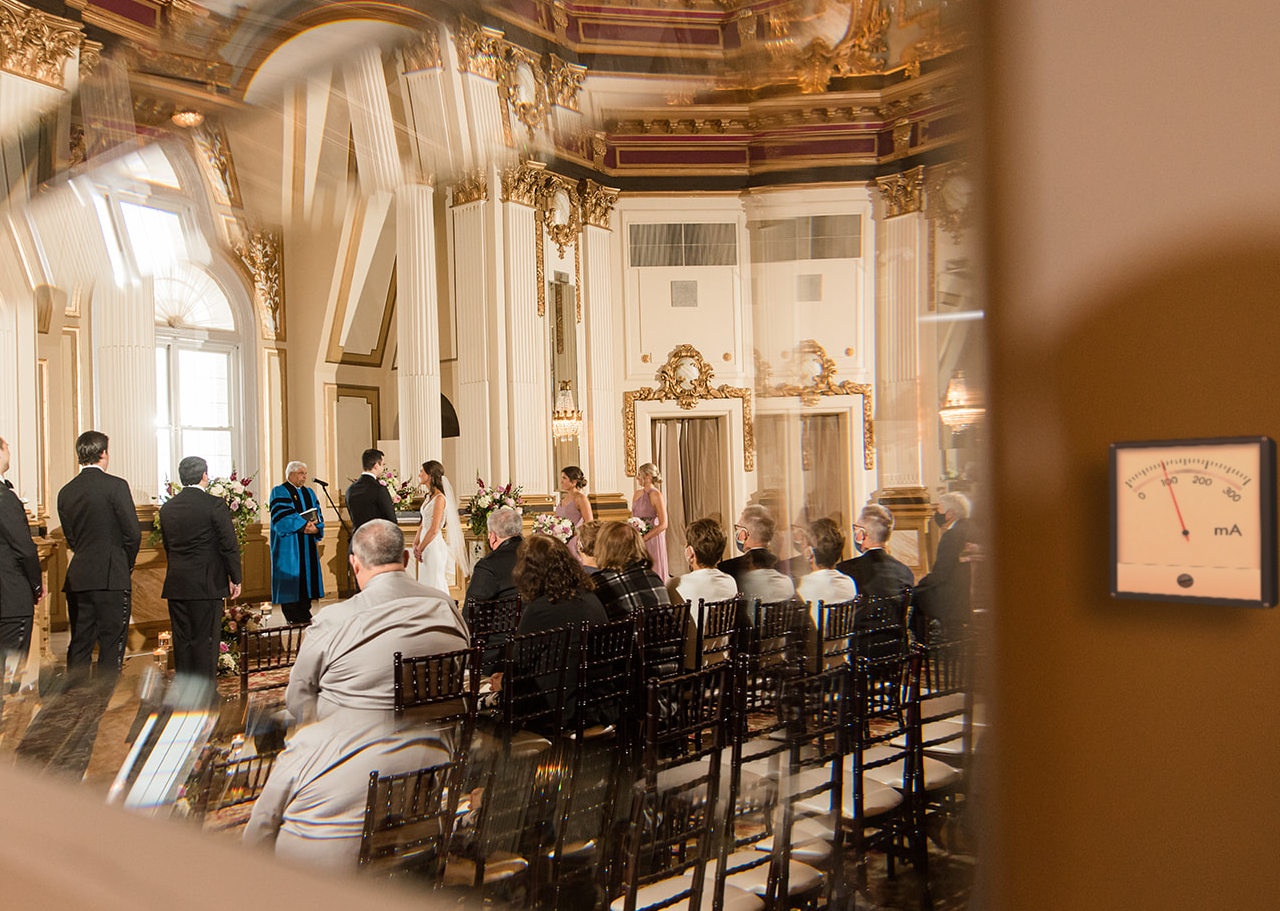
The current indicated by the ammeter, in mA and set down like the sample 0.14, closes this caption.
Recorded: 100
